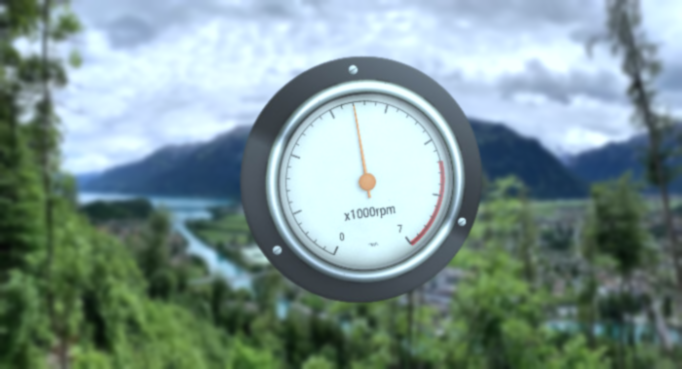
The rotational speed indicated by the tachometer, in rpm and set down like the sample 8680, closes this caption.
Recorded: 3400
